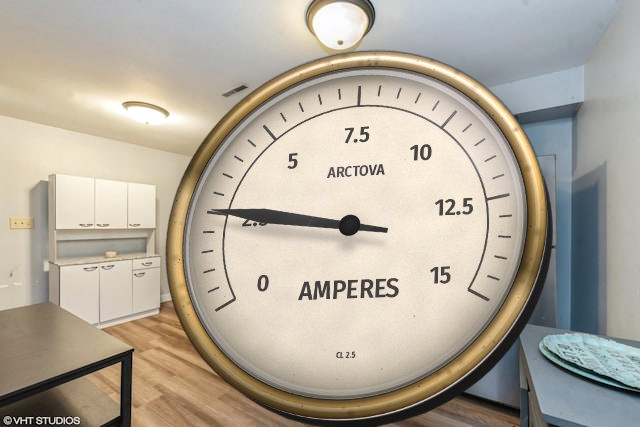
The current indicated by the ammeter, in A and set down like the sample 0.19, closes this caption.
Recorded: 2.5
